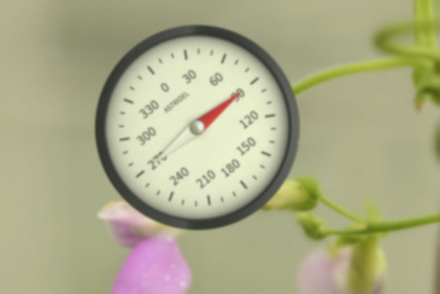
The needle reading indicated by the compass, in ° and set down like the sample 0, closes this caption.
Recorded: 90
